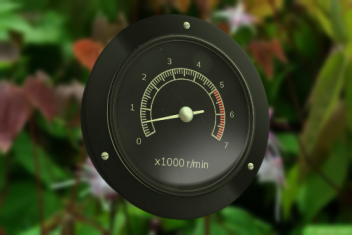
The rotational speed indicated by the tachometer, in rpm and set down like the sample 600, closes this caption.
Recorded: 500
